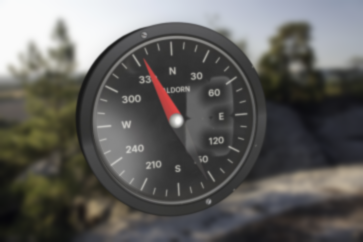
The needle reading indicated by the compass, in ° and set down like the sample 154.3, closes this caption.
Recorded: 335
